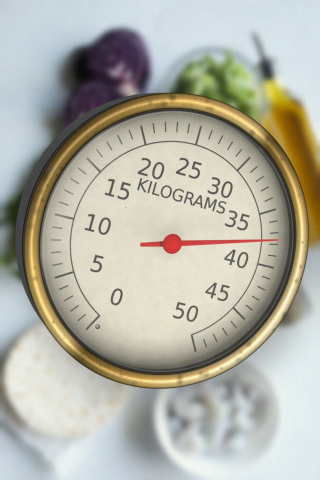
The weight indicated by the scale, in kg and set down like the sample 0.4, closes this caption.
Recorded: 37.5
